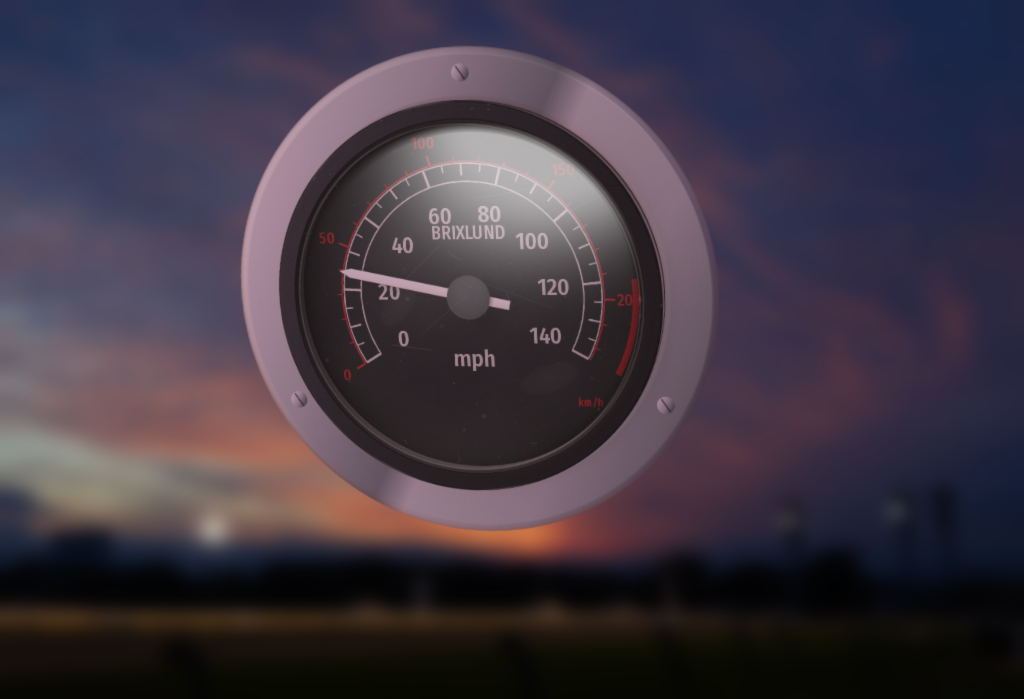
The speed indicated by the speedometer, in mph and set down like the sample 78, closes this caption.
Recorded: 25
